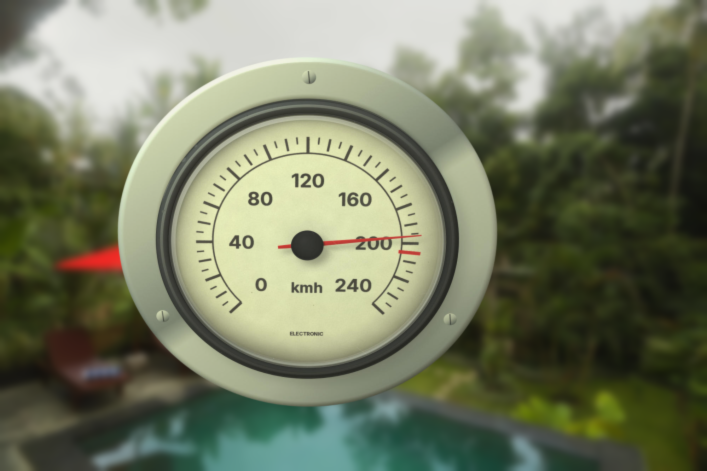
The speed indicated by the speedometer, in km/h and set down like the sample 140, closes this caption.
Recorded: 195
